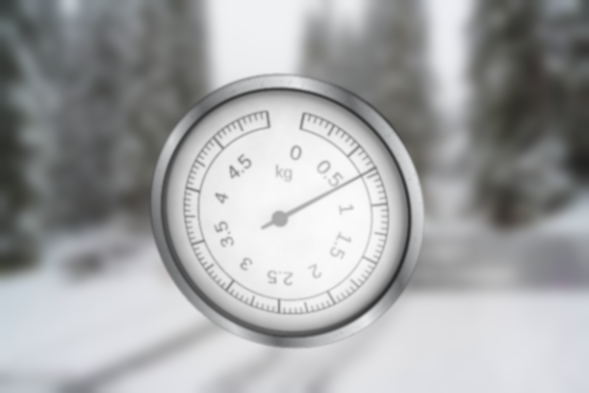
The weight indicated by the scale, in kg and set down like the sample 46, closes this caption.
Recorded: 0.7
